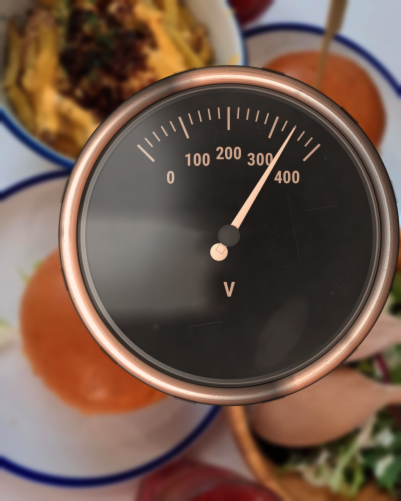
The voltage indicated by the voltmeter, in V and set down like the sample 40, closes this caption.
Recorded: 340
